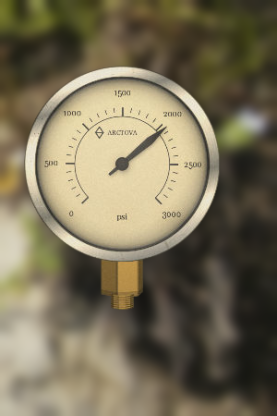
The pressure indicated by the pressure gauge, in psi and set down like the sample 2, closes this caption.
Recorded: 2050
